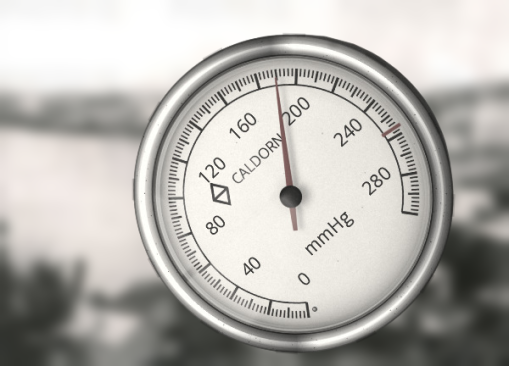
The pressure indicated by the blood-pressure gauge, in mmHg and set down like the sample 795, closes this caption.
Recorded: 190
